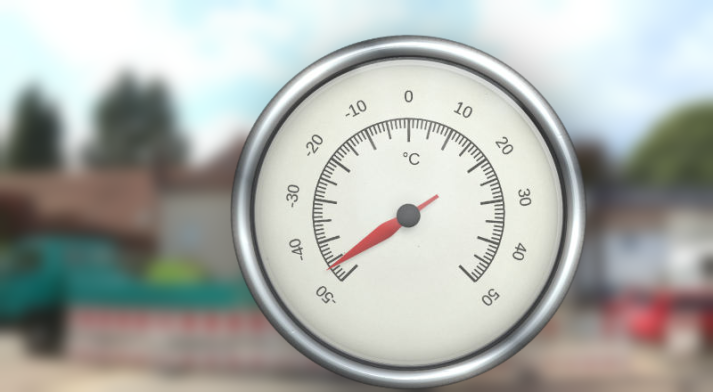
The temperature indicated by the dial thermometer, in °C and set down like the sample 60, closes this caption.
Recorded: -46
